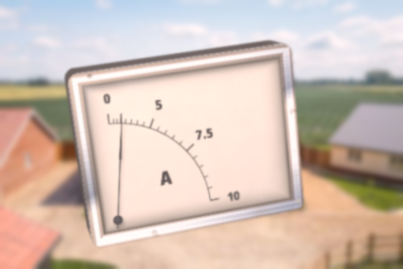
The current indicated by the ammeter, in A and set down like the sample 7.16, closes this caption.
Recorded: 2.5
